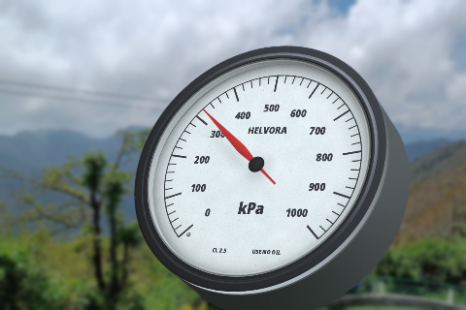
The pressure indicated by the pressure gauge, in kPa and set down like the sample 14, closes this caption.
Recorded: 320
